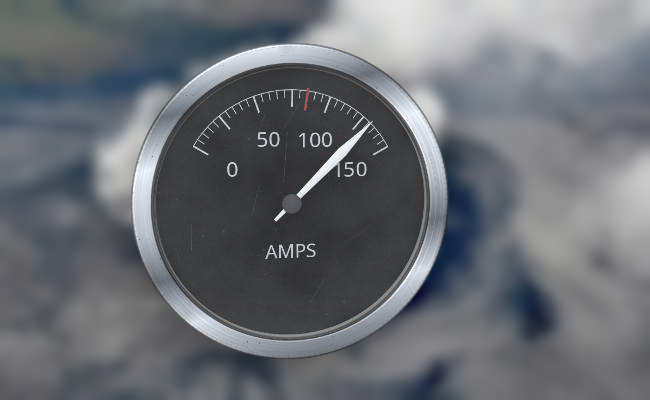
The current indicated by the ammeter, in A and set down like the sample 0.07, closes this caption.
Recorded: 130
